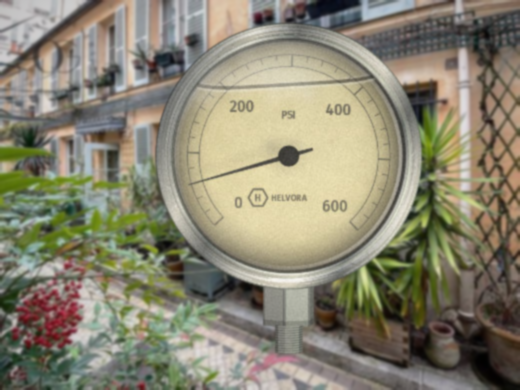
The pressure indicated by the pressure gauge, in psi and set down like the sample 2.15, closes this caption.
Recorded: 60
